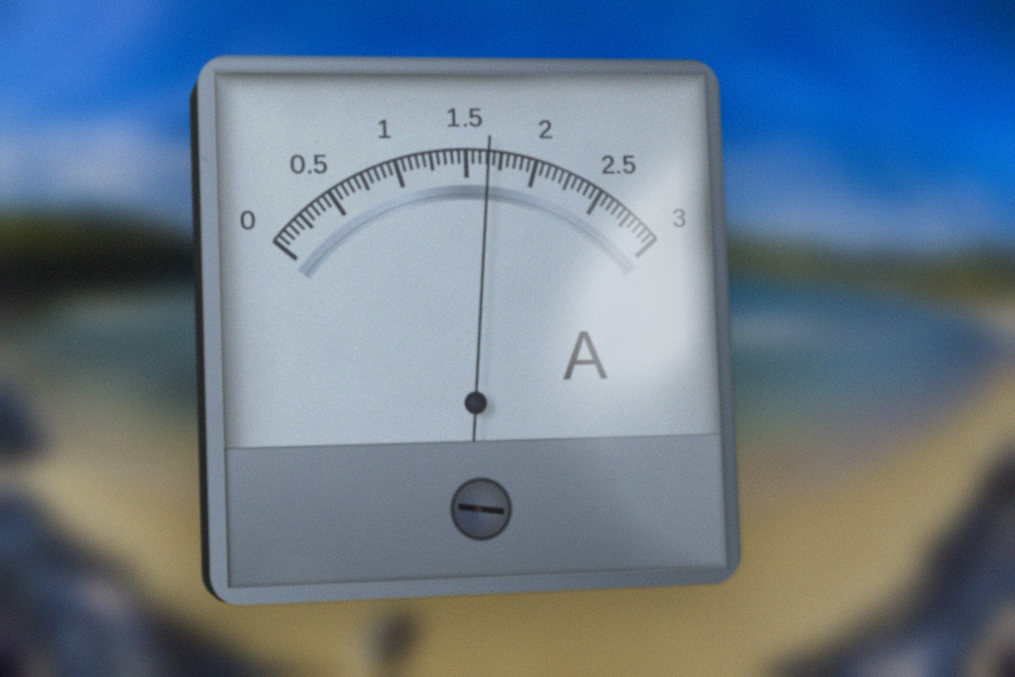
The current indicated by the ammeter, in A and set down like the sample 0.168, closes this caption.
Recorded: 1.65
